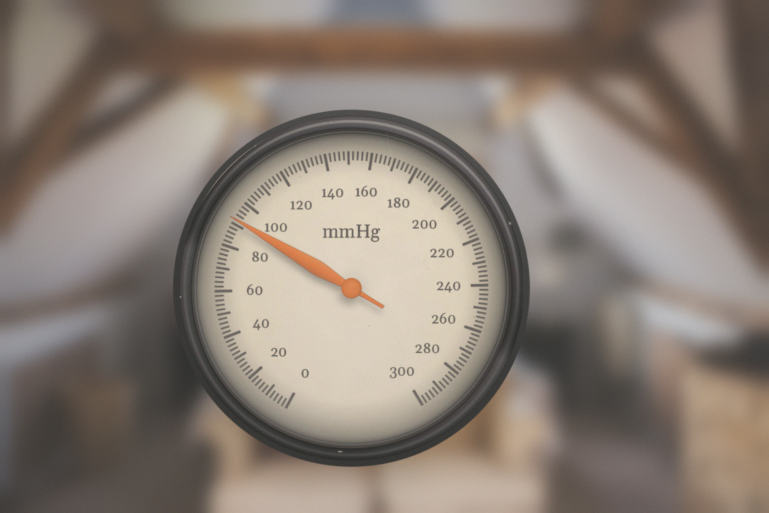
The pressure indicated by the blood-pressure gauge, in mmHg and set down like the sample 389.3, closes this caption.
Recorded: 92
